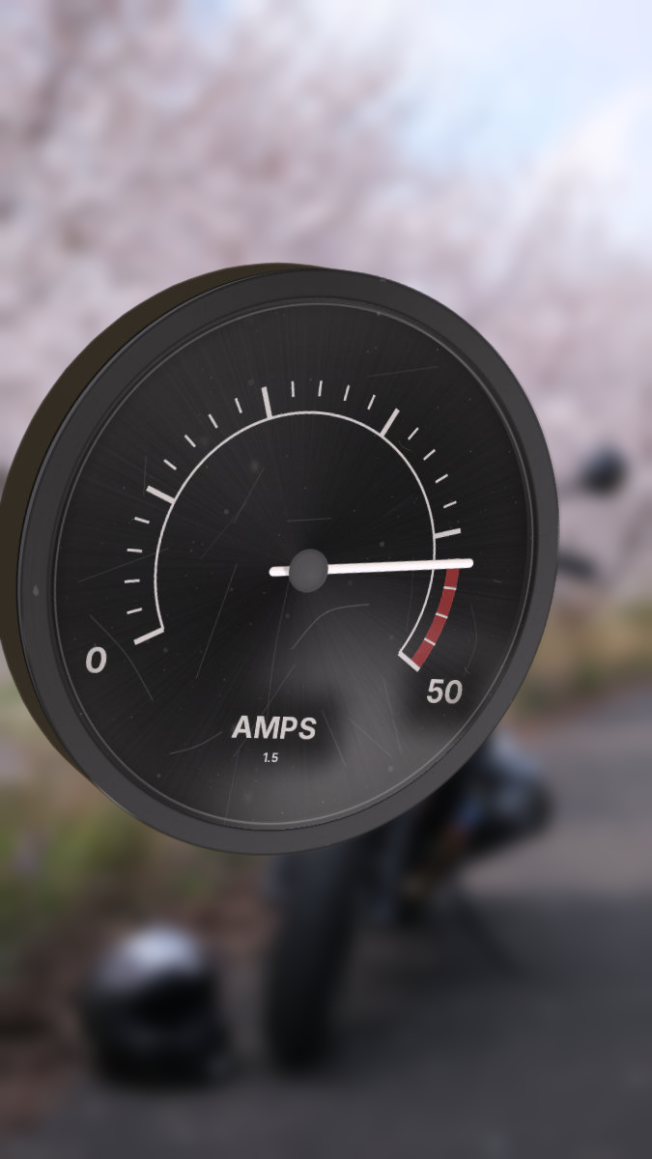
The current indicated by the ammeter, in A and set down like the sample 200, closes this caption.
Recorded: 42
